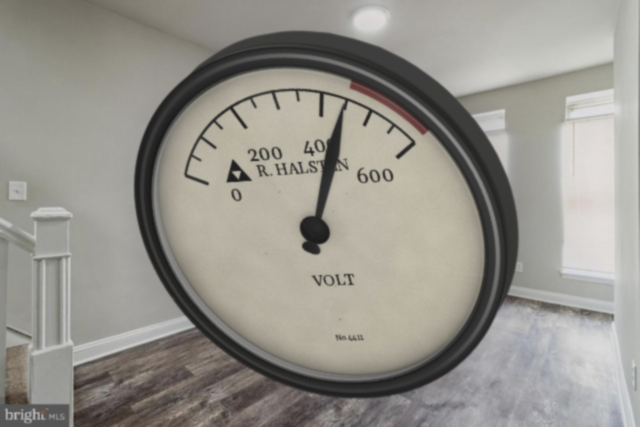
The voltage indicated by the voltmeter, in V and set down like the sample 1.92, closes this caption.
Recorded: 450
